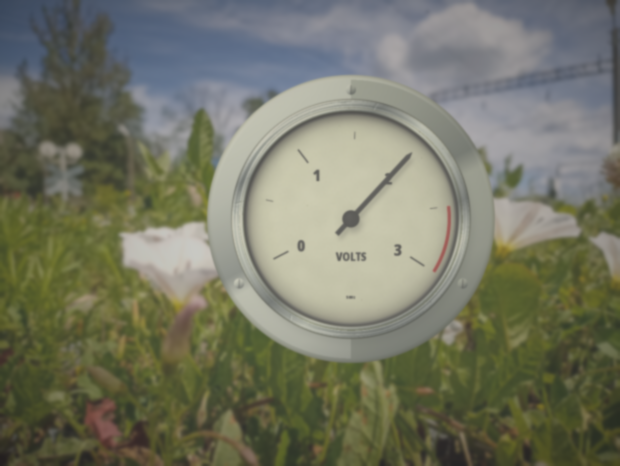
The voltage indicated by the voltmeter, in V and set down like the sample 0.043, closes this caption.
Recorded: 2
